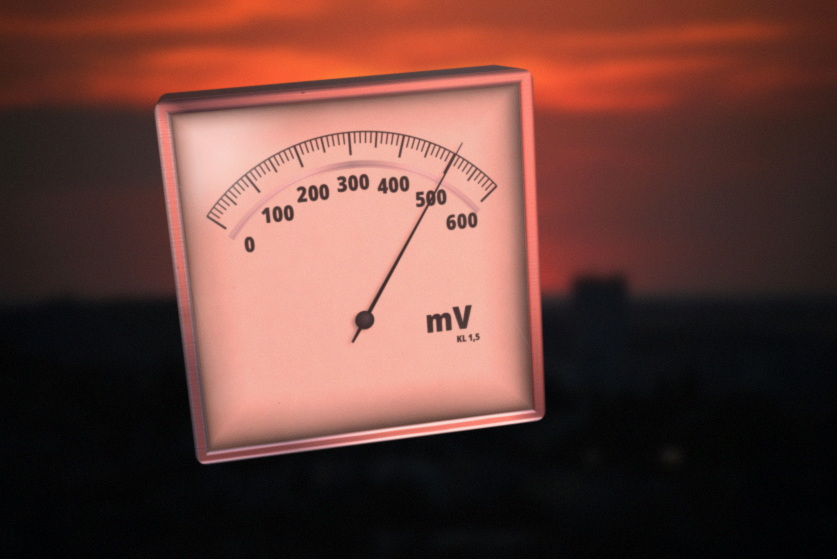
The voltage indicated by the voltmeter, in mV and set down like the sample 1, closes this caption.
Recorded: 500
